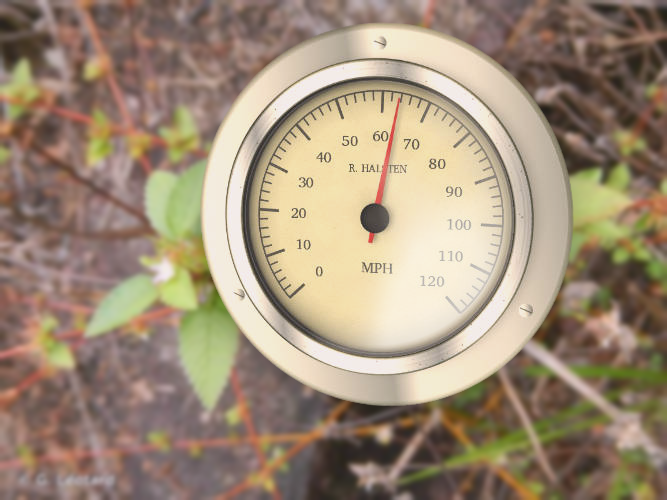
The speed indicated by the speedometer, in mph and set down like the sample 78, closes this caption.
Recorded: 64
